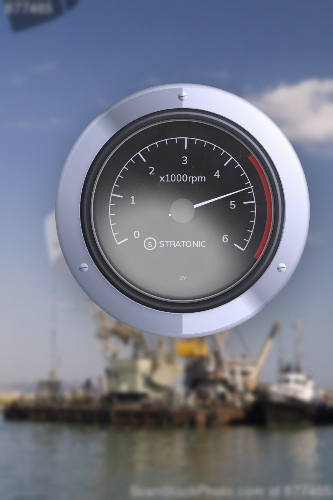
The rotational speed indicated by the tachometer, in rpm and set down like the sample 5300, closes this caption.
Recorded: 4700
